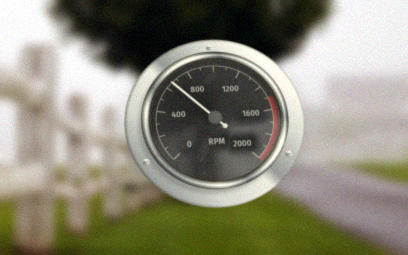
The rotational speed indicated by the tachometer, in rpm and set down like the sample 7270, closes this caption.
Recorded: 650
